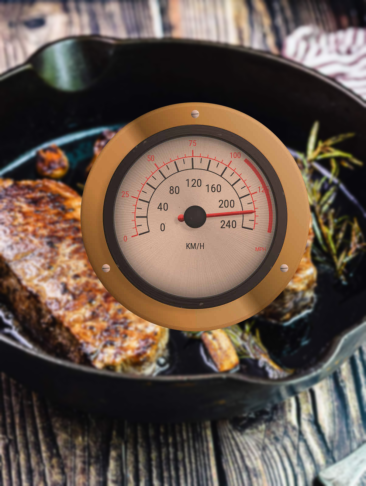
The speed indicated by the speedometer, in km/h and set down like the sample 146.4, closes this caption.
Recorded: 220
